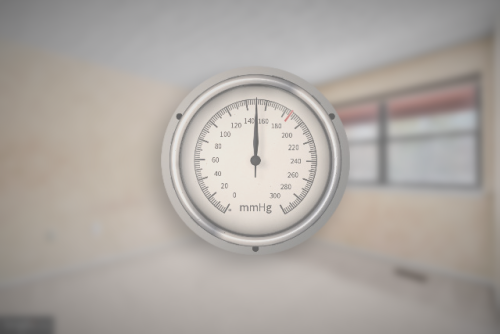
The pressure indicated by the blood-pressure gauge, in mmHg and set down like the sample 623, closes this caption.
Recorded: 150
